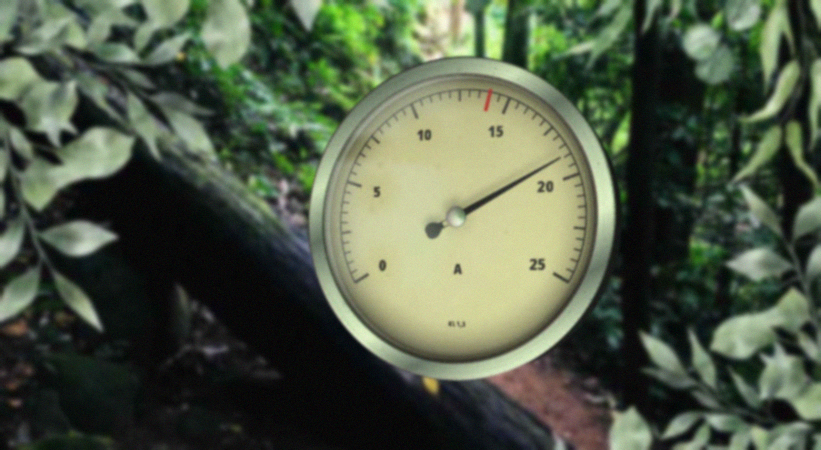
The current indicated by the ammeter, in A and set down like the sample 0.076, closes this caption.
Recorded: 19
